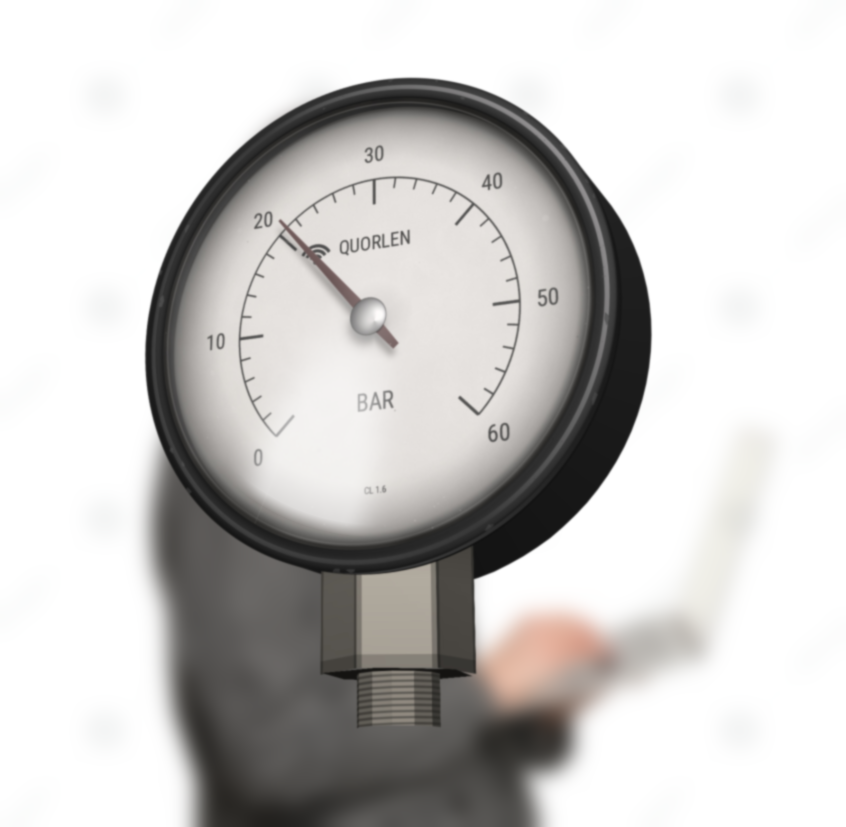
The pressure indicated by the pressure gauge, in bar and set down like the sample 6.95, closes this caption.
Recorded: 21
